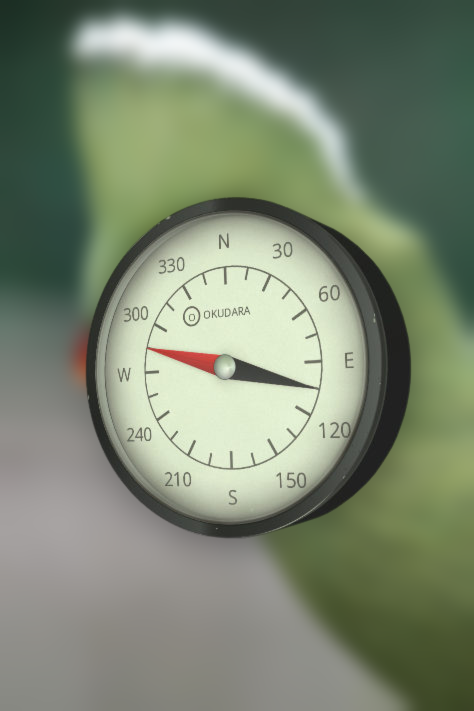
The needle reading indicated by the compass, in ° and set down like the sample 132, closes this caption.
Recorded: 285
